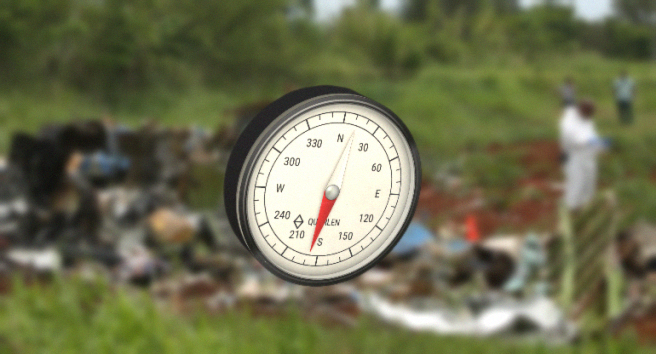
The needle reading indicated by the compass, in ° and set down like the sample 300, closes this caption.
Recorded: 190
